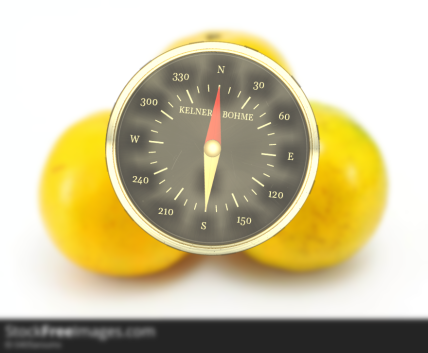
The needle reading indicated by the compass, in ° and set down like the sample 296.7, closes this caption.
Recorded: 0
